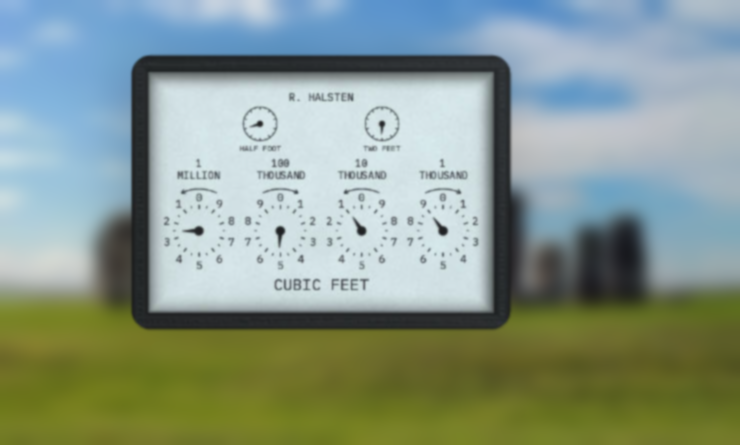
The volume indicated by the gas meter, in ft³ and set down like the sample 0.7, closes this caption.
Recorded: 250900
